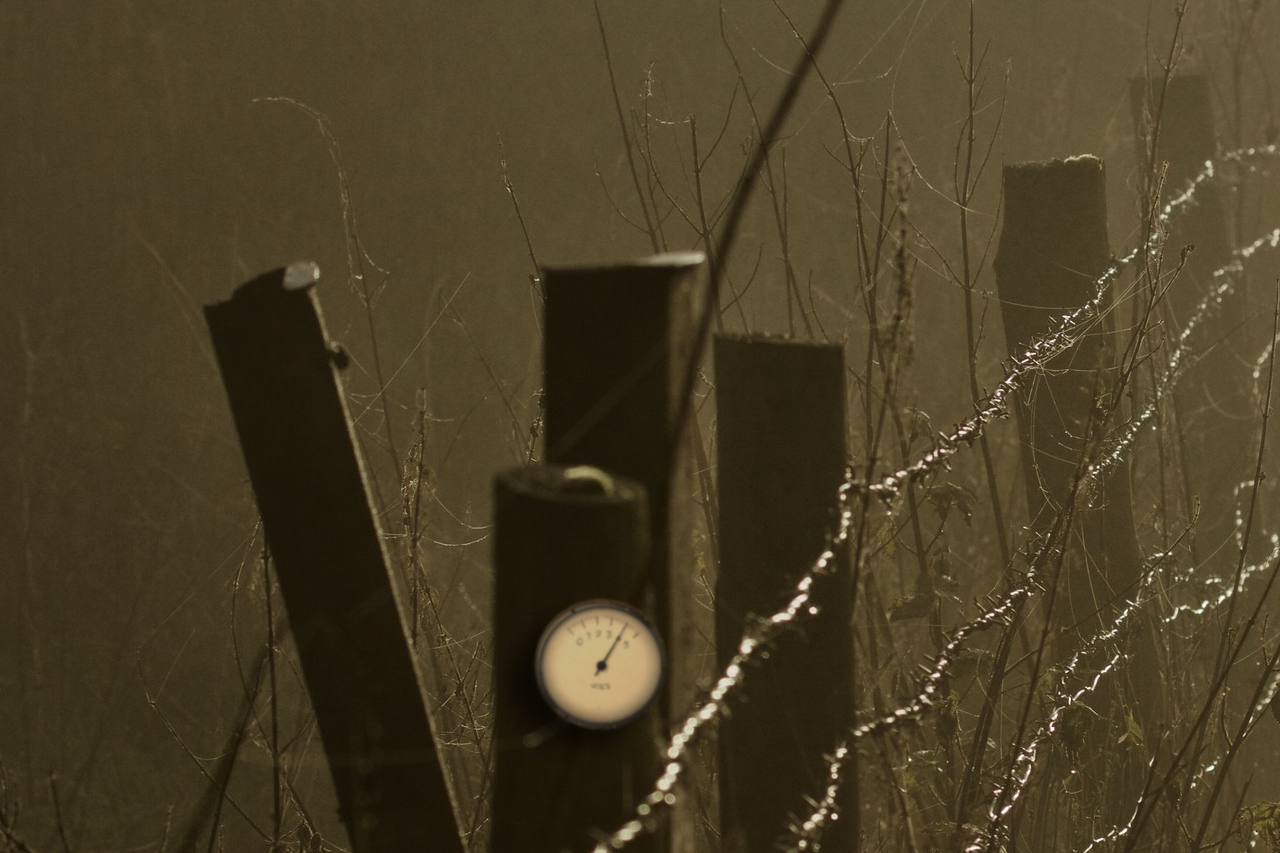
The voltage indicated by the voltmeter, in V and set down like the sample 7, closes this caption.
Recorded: 4
